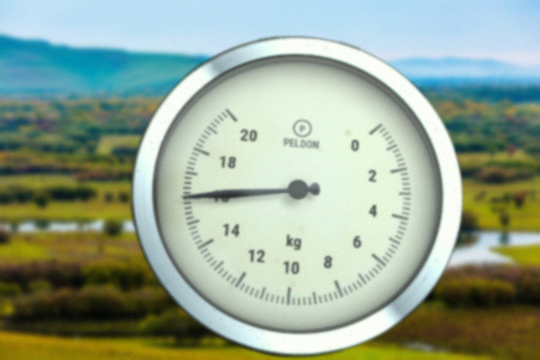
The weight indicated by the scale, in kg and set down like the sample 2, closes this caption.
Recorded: 16
